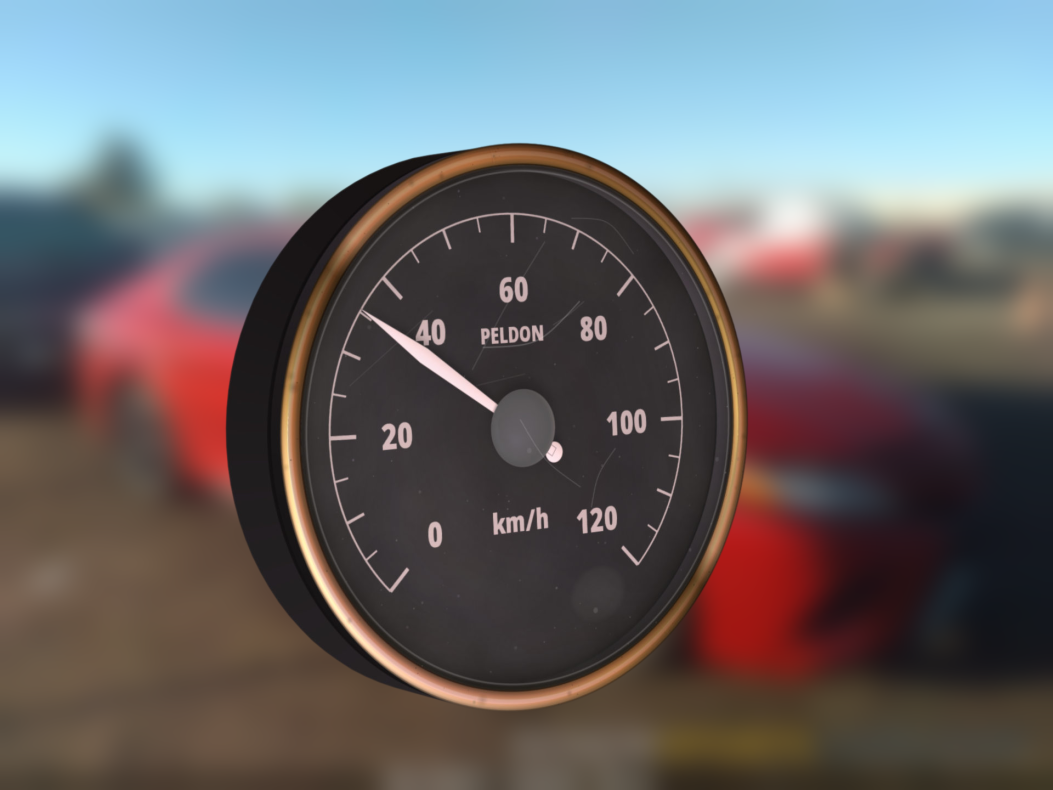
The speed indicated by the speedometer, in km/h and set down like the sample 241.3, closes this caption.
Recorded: 35
